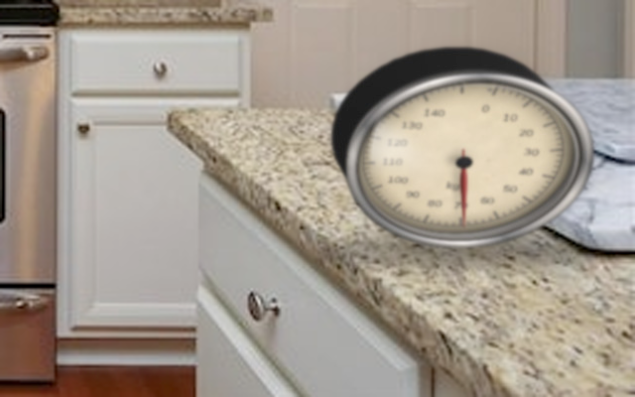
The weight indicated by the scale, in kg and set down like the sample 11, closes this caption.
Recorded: 70
